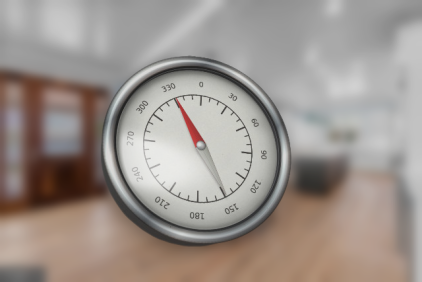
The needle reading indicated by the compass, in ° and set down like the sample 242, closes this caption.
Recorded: 330
